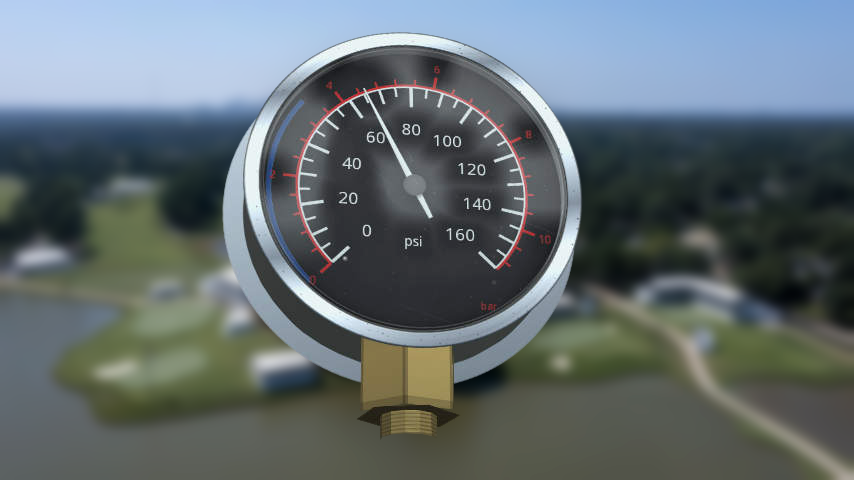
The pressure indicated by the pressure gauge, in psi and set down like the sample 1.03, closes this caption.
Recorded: 65
